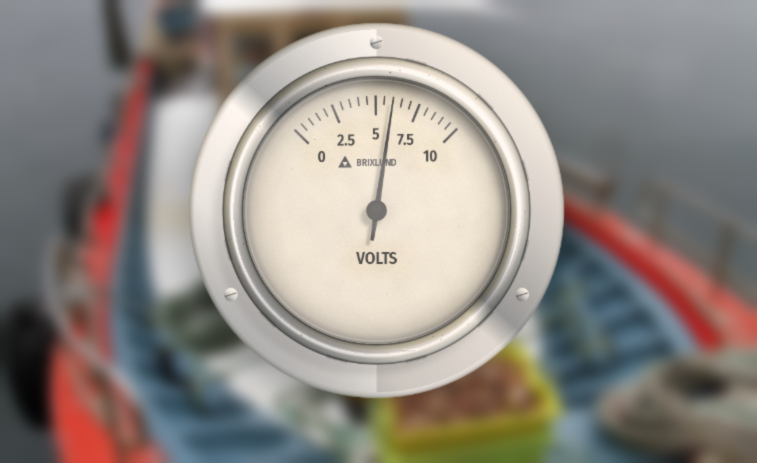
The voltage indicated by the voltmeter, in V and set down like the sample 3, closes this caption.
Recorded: 6
